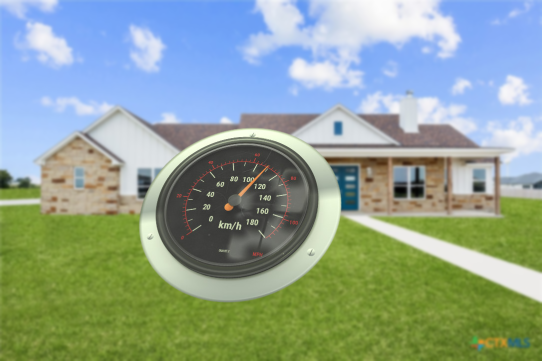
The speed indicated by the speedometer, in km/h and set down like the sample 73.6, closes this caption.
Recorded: 110
